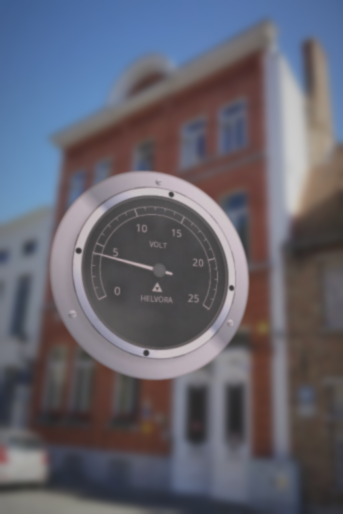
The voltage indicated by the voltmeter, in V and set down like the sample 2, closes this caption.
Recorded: 4
